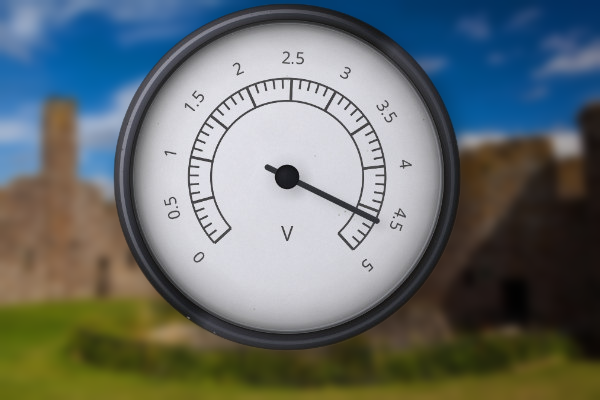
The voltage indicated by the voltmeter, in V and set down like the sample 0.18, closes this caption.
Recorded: 4.6
